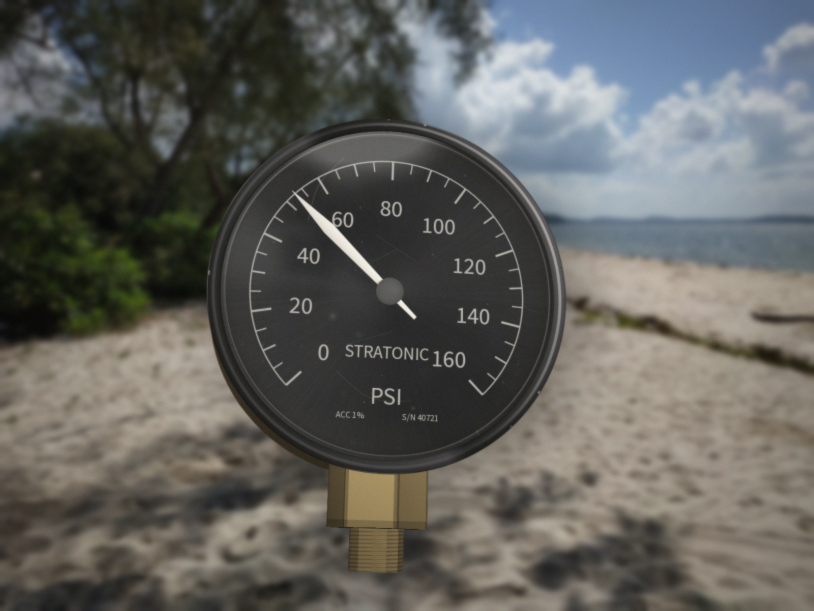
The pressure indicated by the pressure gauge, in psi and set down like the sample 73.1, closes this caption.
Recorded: 52.5
